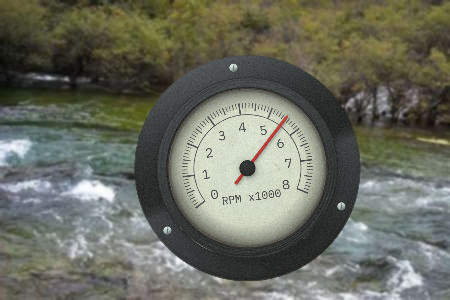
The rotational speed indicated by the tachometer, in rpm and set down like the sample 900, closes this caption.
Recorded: 5500
